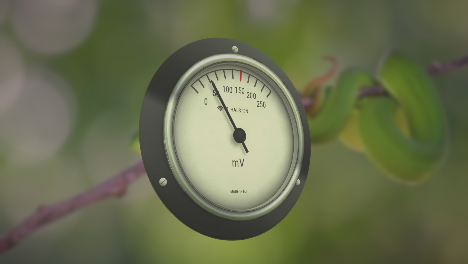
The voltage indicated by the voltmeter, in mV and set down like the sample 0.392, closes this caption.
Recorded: 50
